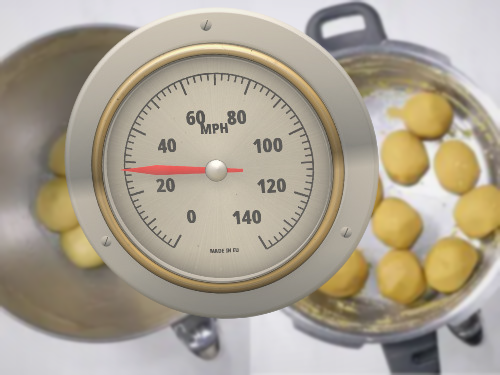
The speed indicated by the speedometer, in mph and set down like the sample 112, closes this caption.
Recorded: 28
